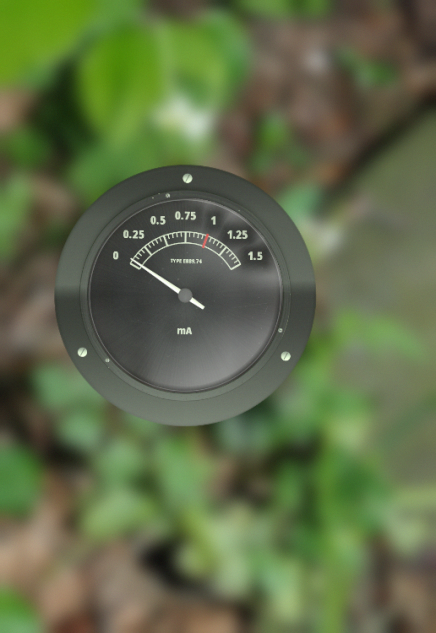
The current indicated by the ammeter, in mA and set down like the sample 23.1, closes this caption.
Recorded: 0.05
